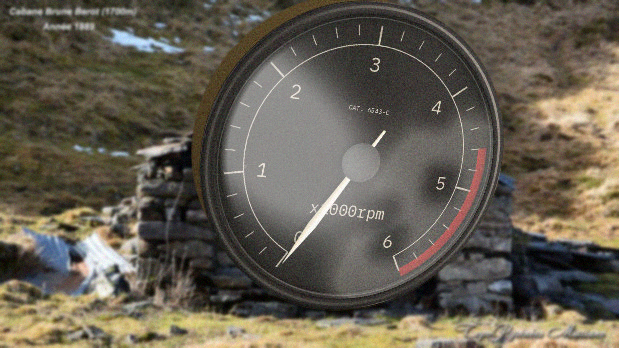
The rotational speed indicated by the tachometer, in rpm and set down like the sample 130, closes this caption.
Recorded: 0
